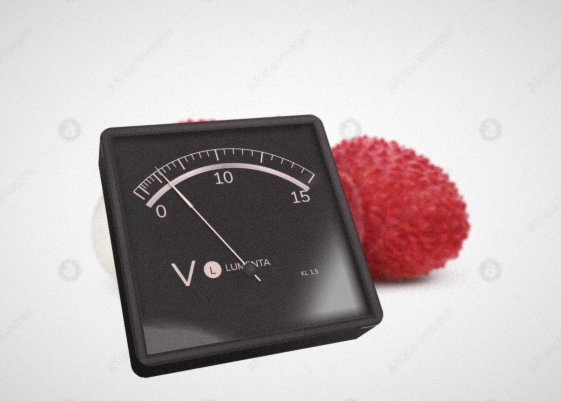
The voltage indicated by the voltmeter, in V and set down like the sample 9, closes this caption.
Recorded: 5.5
